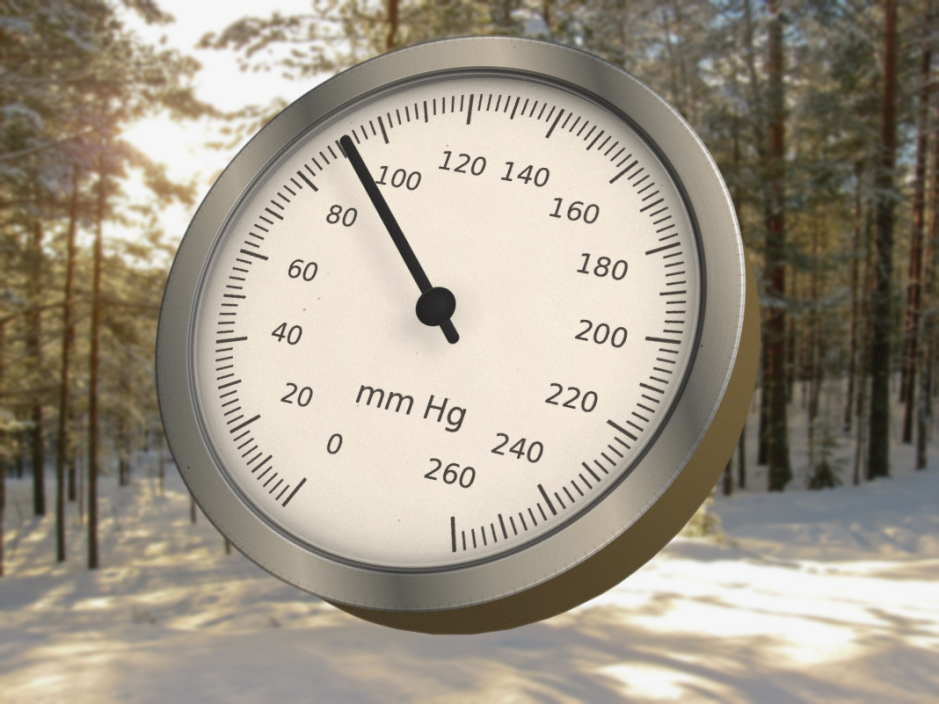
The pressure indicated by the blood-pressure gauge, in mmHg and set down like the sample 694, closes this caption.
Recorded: 92
